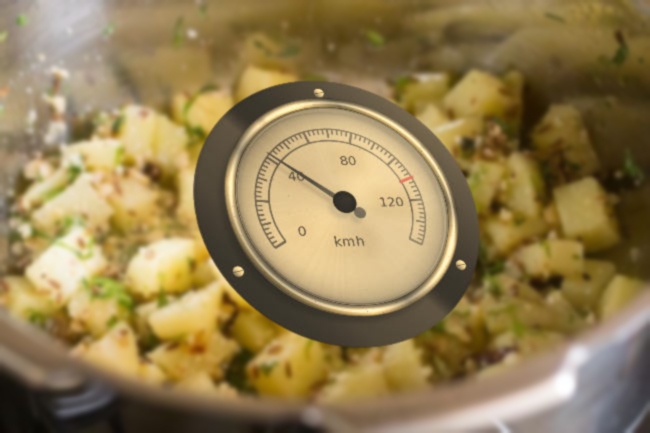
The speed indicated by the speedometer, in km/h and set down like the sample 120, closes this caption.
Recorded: 40
